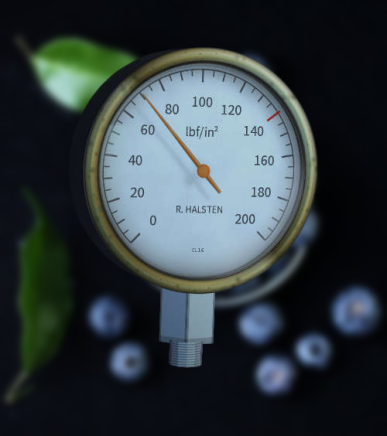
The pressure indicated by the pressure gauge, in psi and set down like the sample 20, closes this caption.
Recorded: 70
